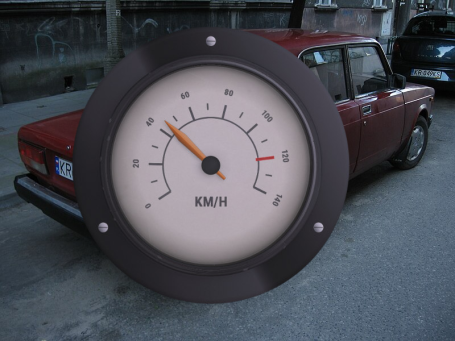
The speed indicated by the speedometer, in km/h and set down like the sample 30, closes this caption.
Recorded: 45
